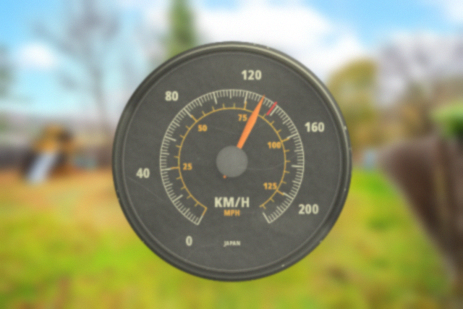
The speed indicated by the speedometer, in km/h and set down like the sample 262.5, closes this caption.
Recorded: 130
